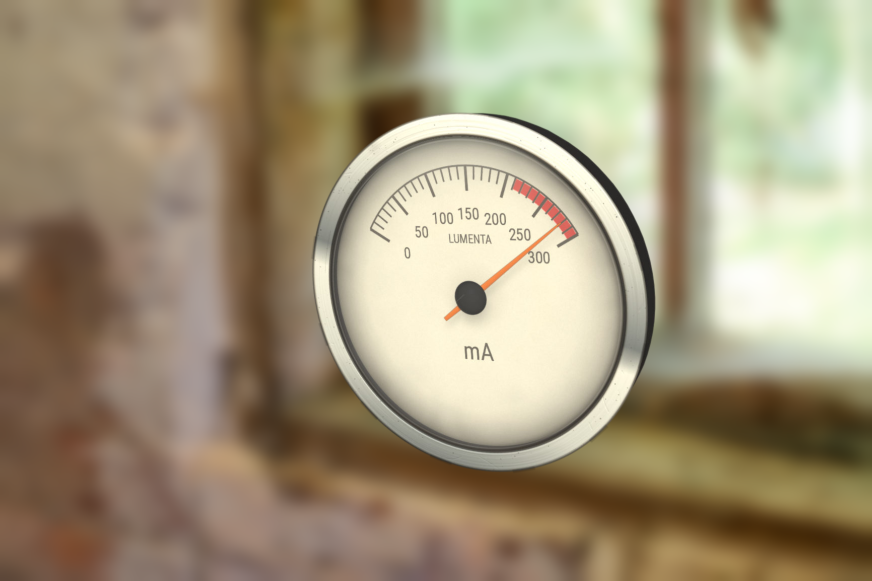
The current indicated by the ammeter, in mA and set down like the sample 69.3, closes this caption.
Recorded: 280
